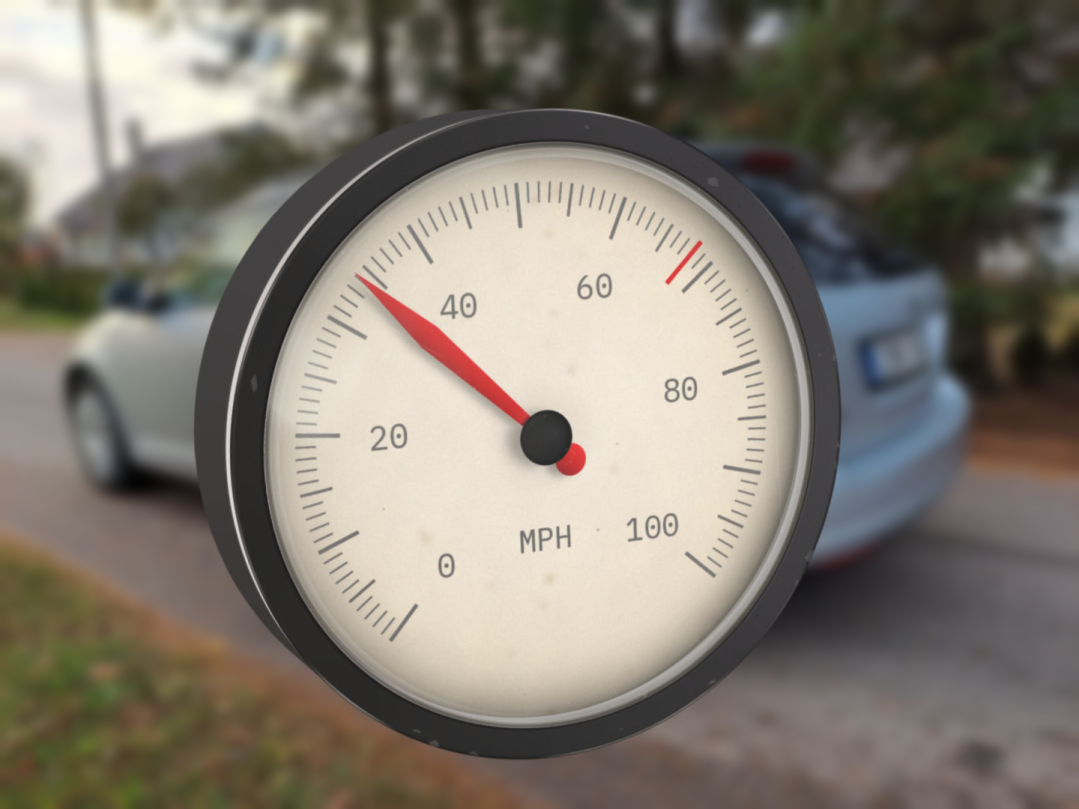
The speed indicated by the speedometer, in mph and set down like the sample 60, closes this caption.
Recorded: 34
